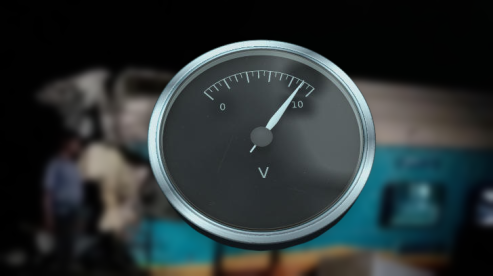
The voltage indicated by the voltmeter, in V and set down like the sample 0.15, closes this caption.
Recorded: 9
